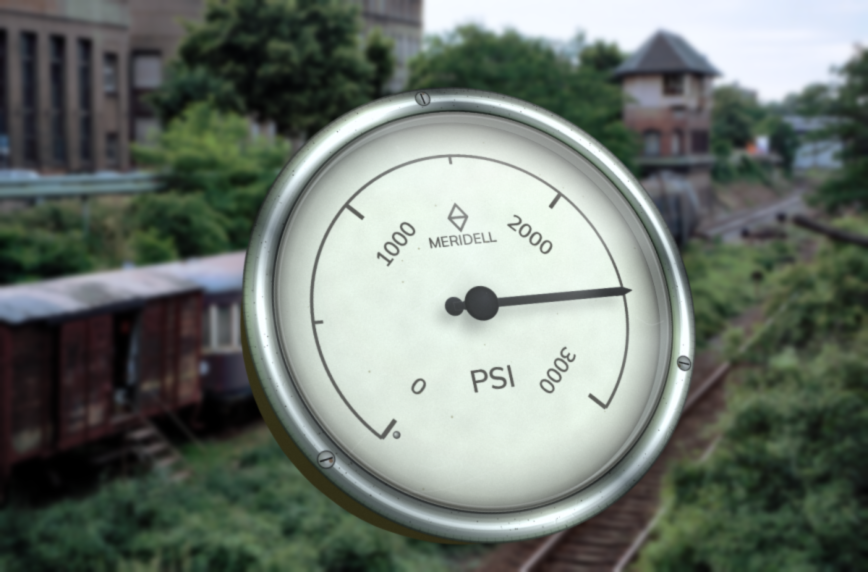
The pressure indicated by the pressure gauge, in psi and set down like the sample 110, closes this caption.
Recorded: 2500
